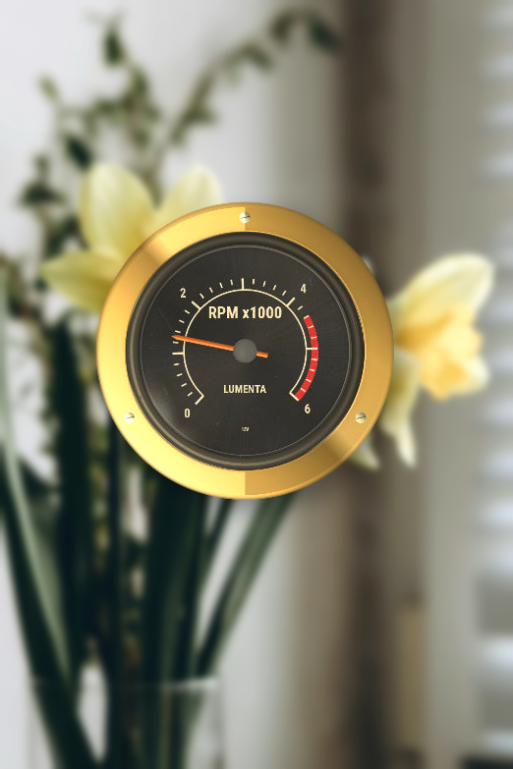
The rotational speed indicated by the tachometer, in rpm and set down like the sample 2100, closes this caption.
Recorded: 1300
